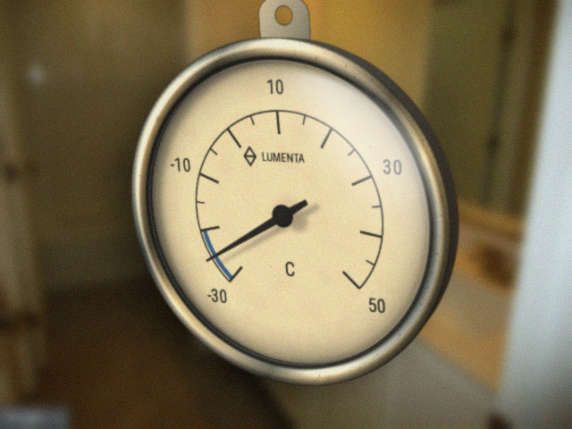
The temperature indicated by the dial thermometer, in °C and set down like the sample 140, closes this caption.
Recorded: -25
